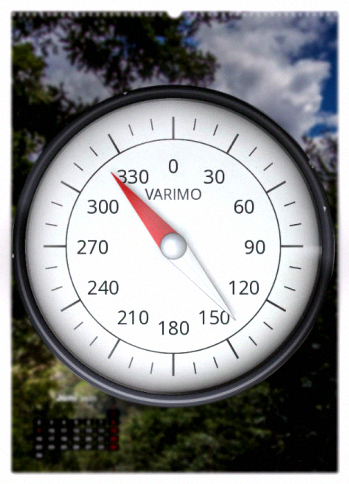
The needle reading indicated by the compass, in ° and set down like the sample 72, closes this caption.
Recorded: 320
